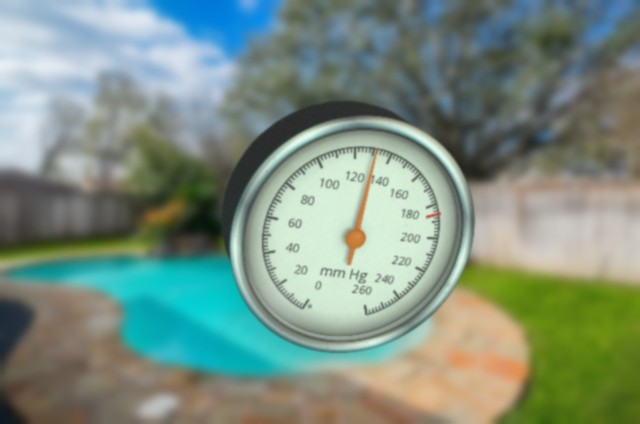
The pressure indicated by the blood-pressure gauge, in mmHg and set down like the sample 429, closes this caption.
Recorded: 130
